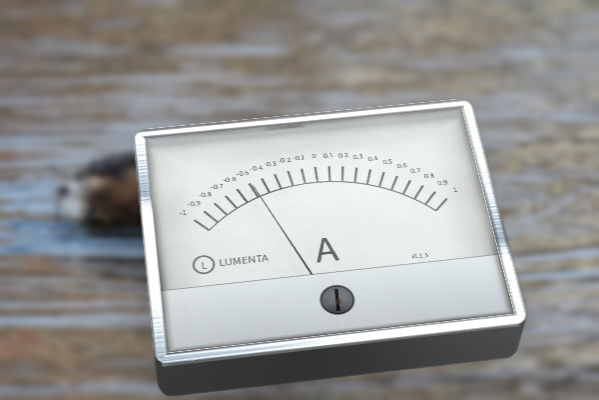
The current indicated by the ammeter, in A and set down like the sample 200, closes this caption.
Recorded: -0.5
